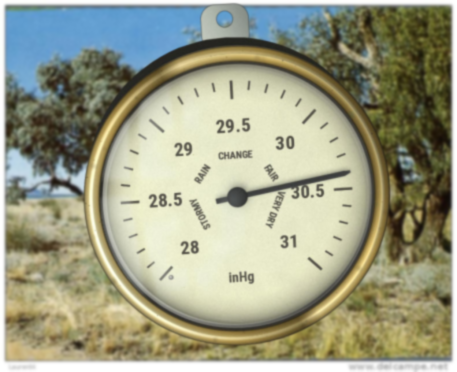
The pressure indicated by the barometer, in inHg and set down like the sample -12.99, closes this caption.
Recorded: 30.4
